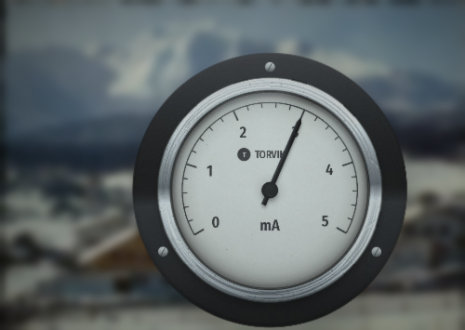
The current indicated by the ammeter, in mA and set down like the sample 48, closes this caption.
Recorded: 3
